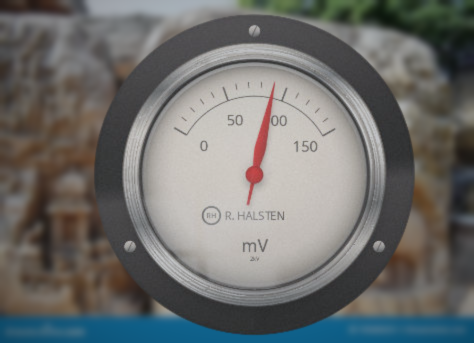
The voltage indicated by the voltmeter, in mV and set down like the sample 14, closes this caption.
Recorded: 90
